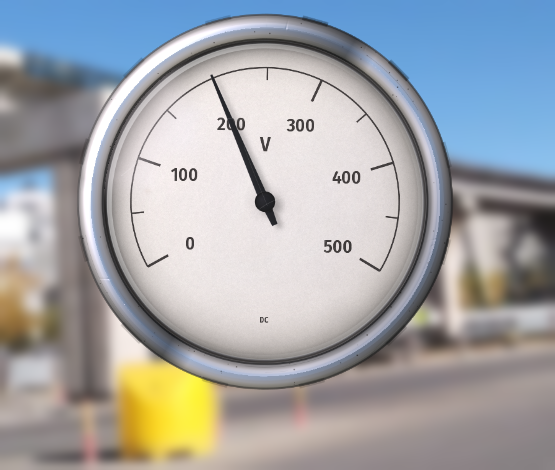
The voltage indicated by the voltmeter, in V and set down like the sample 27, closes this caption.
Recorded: 200
